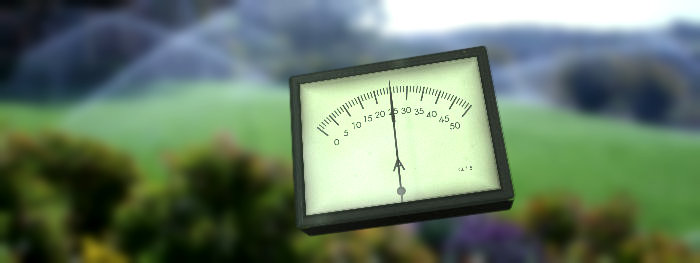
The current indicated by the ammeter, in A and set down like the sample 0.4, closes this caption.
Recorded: 25
